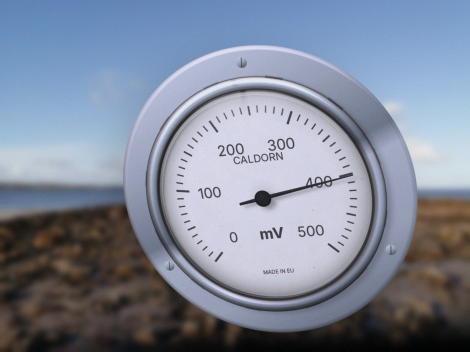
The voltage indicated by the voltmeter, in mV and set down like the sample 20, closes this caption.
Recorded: 400
